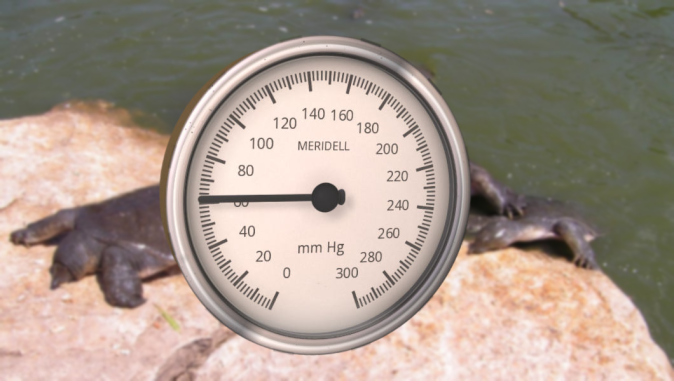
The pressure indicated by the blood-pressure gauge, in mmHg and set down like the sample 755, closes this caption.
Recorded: 62
